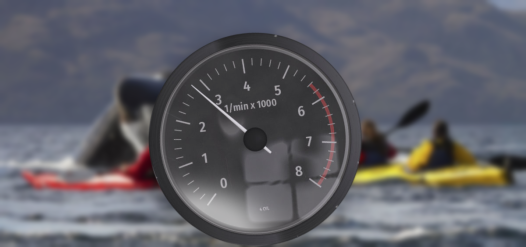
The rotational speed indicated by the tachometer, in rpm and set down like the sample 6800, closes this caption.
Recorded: 2800
